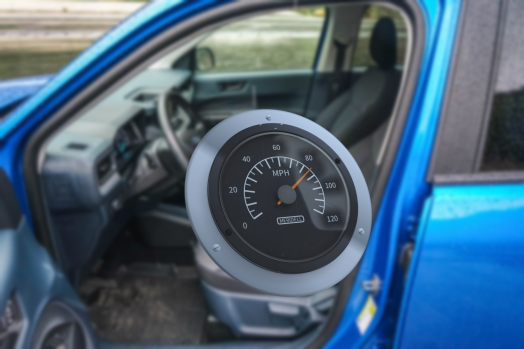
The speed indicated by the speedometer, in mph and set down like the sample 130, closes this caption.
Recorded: 85
